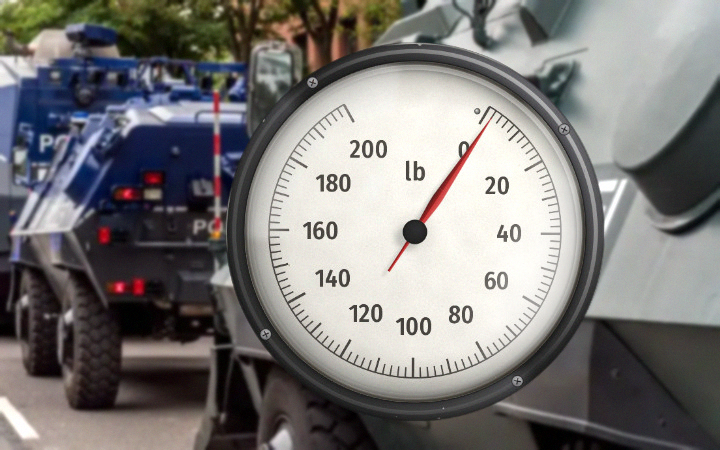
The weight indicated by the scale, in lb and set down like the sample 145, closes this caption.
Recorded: 2
